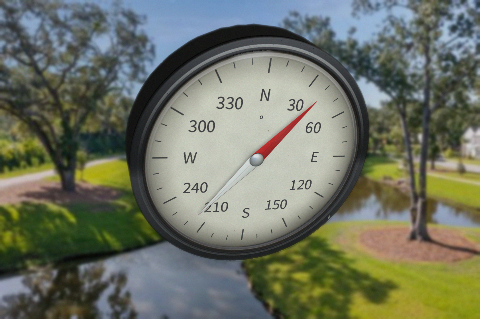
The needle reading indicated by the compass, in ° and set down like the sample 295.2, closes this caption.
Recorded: 40
